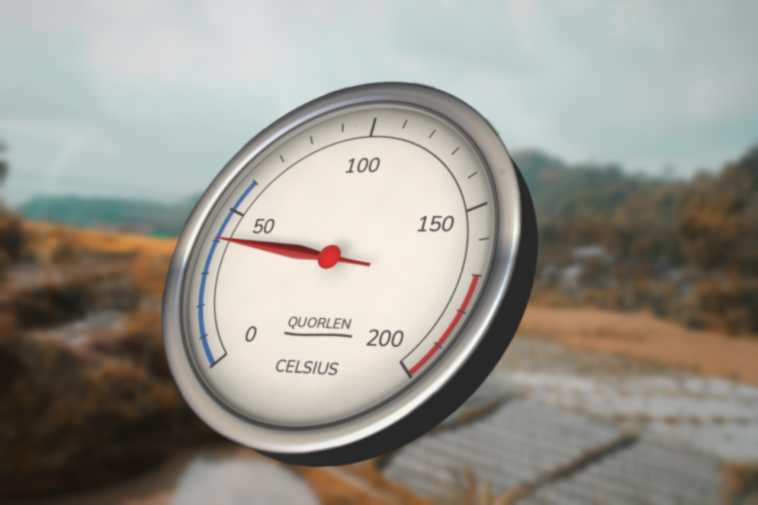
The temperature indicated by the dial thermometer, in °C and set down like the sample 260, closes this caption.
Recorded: 40
